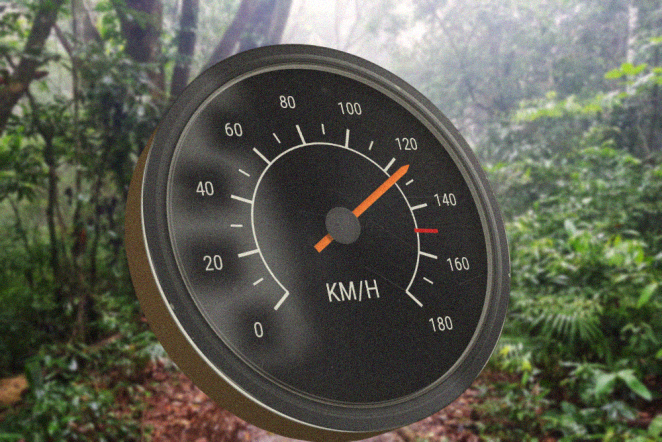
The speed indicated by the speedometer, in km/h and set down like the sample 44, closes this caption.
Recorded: 125
